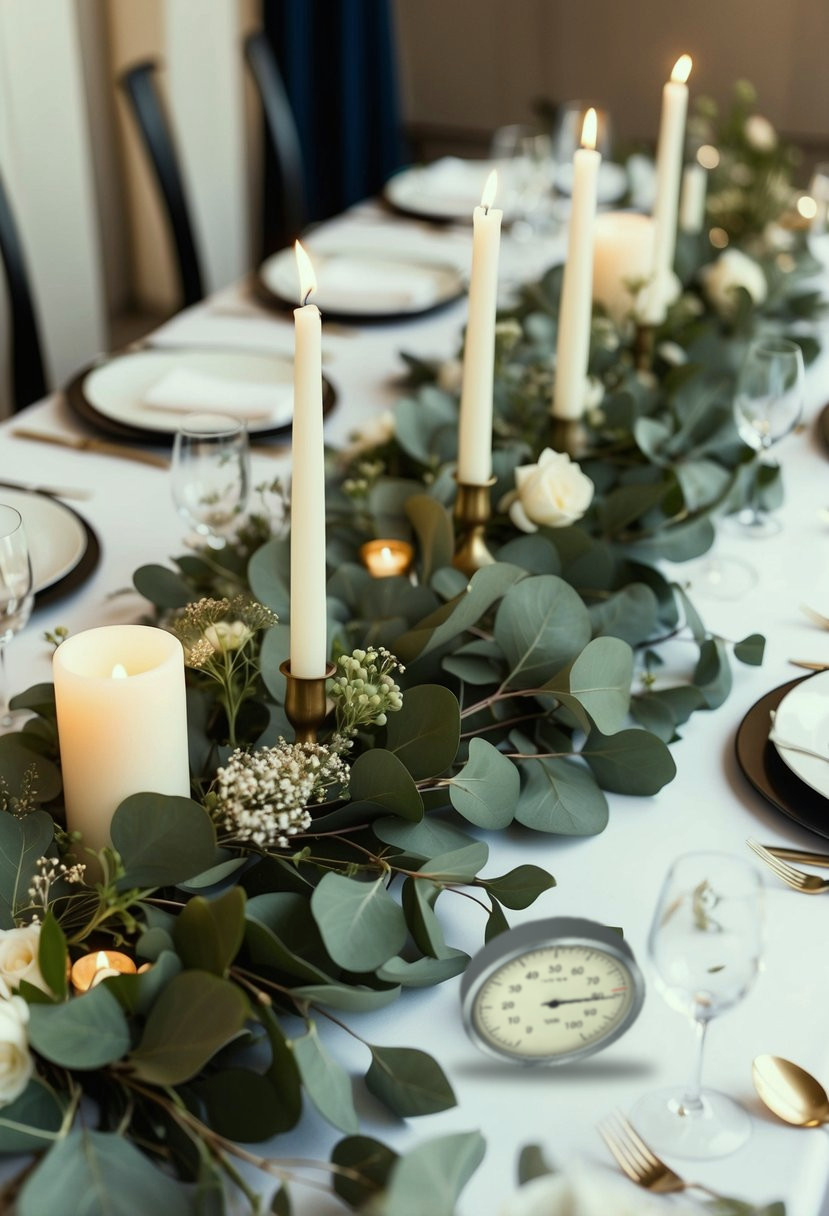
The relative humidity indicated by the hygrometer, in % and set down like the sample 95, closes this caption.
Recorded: 80
